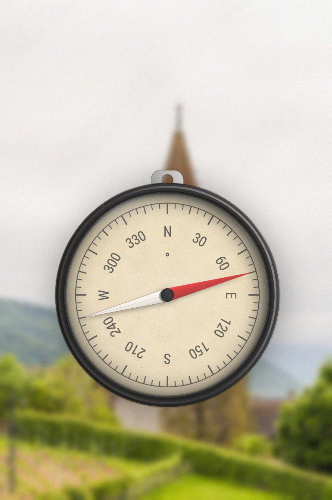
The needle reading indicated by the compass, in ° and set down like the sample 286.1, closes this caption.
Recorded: 75
